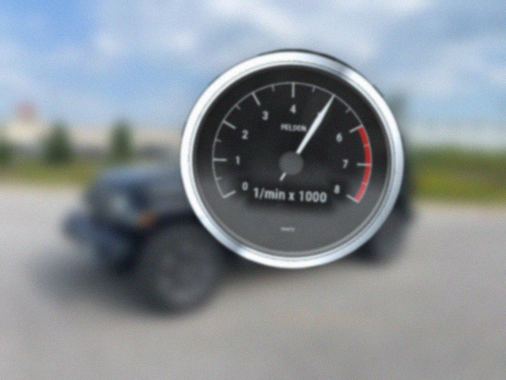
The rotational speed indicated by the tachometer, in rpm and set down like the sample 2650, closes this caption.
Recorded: 5000
